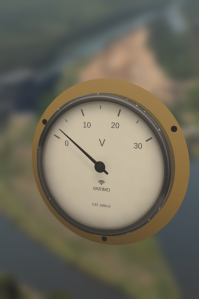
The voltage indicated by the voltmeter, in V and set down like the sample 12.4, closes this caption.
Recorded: 2.5
